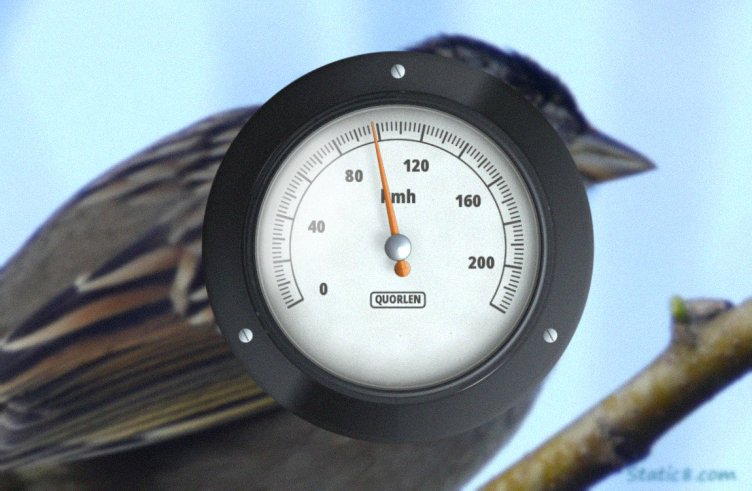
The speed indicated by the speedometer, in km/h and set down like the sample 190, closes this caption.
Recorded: 98
